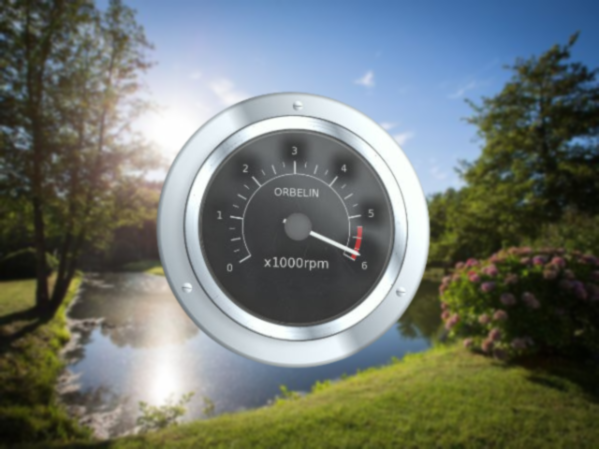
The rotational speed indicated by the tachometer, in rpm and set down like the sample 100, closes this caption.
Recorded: 5875
